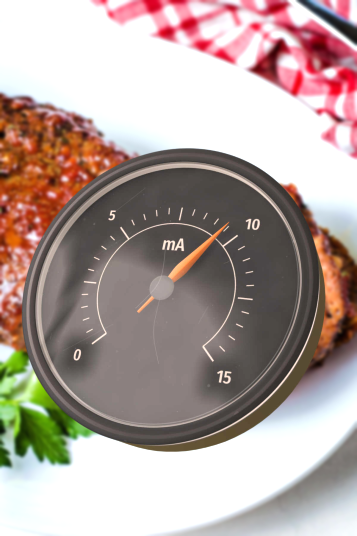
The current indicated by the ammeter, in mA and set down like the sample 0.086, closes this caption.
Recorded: 9.5
